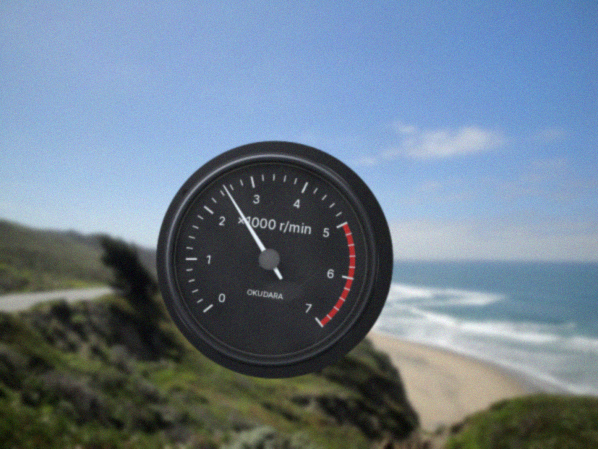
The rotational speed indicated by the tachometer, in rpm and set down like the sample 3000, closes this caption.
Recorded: 2500
